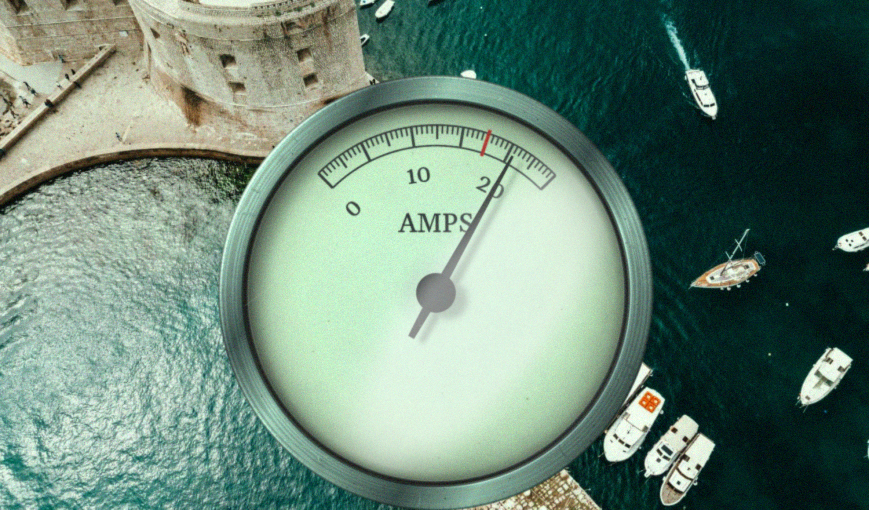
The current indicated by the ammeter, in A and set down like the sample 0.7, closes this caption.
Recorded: 20.5
